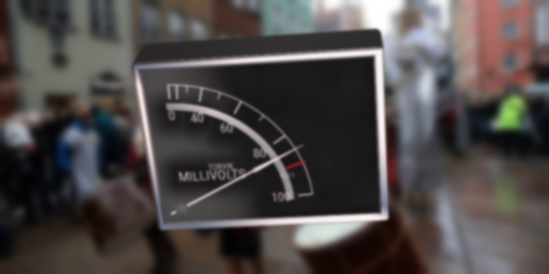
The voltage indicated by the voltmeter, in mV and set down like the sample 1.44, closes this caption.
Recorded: 85
